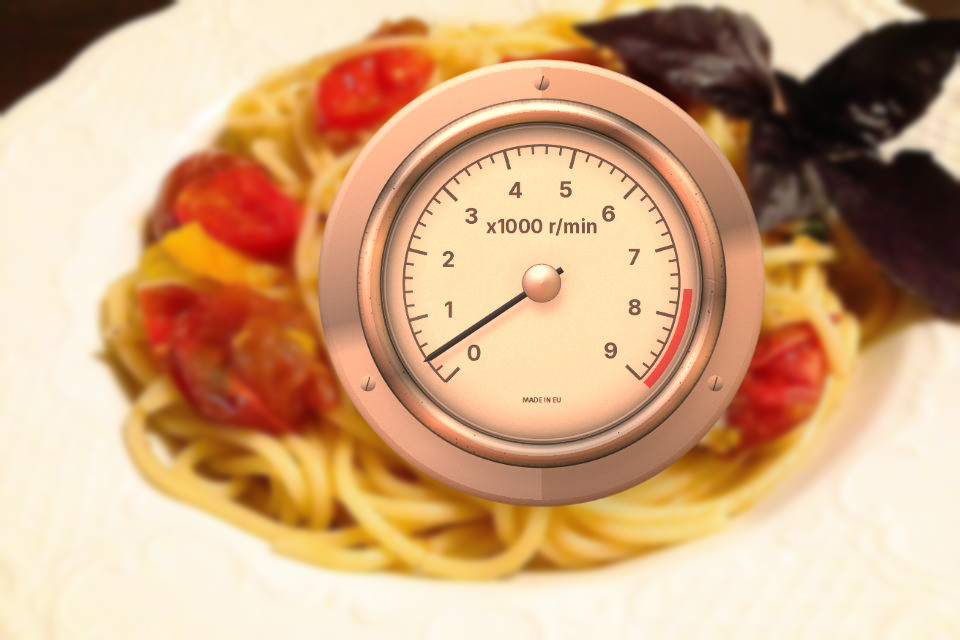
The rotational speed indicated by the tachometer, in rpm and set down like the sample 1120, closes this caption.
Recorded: 400
